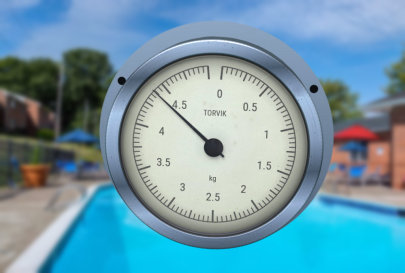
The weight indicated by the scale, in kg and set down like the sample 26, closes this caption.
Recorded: 4.4
